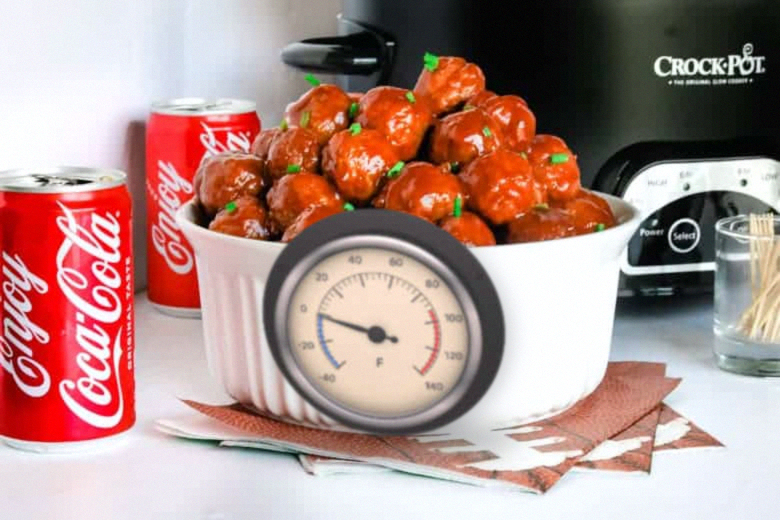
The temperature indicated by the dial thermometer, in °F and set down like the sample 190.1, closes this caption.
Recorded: 0
